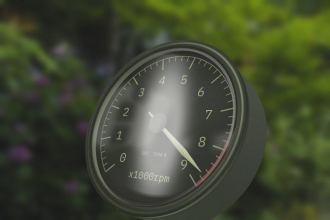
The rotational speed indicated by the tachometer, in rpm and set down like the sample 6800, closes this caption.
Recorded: 8700
